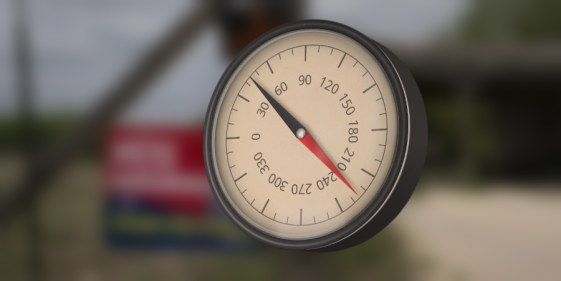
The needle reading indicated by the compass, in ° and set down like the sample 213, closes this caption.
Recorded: 225
